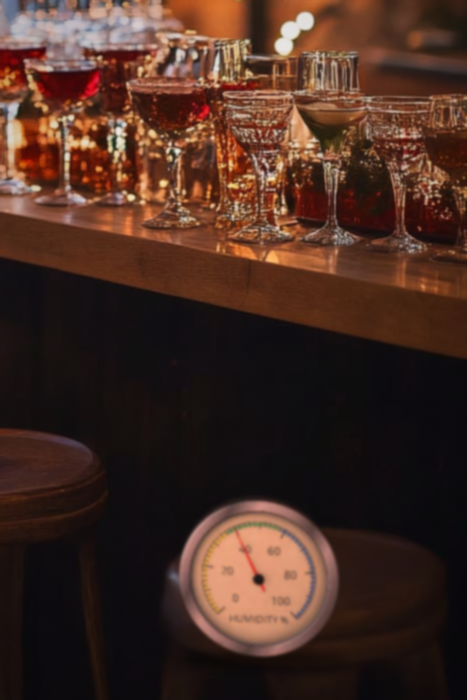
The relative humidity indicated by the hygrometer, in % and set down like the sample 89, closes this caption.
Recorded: 40
